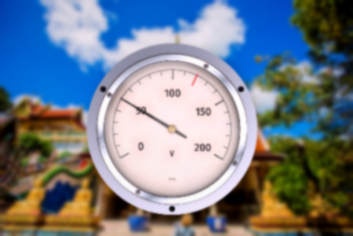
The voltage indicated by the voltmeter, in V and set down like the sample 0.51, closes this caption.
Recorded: 50
